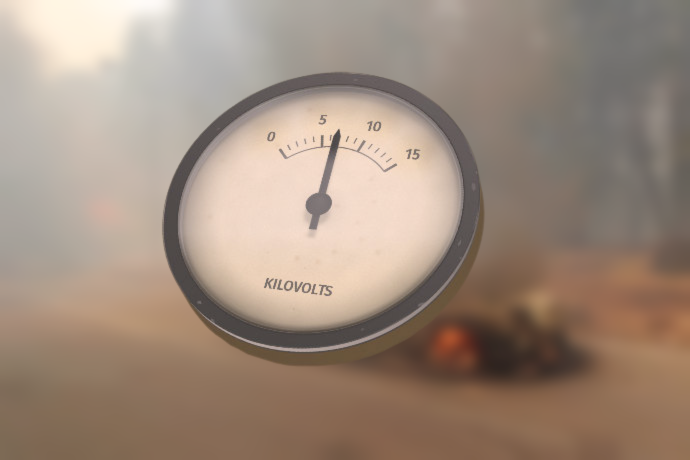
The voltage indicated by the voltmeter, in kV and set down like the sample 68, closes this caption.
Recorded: 7
